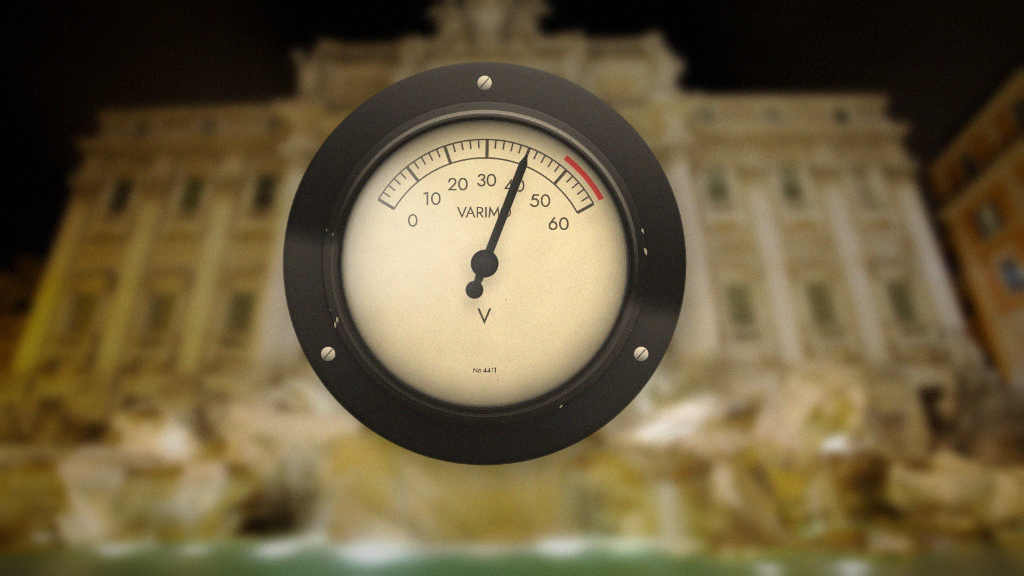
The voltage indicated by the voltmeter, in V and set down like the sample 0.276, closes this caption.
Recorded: 40
